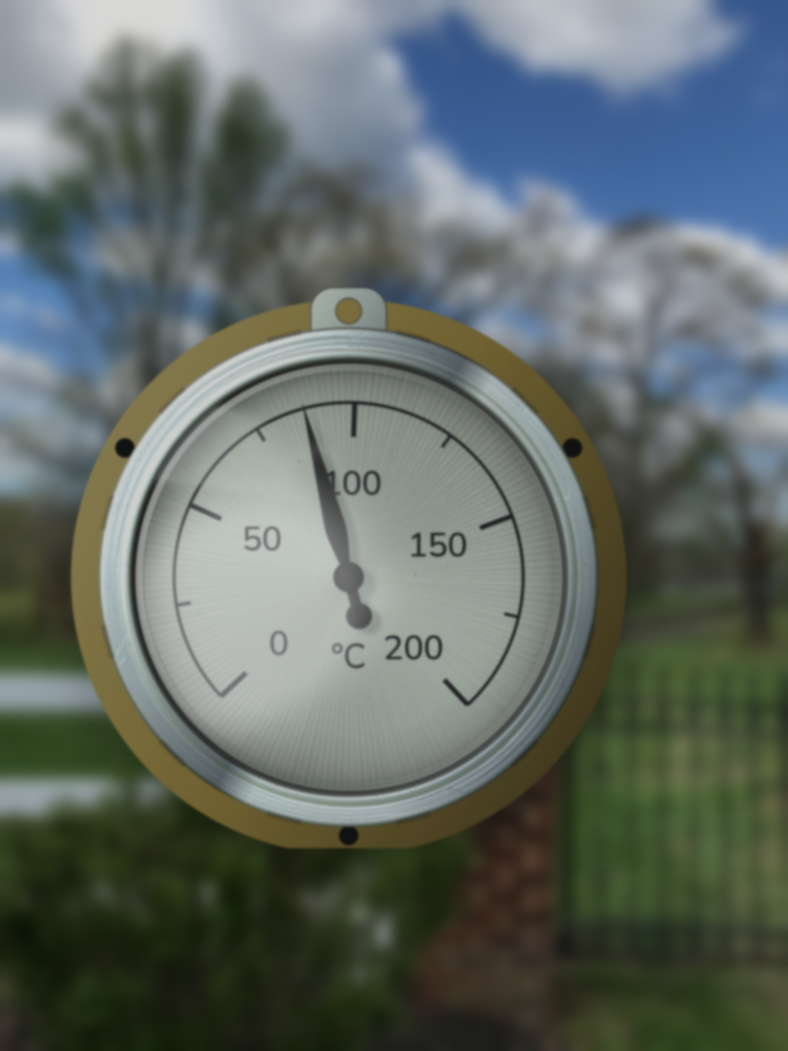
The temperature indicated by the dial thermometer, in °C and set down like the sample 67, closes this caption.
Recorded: 87.5
